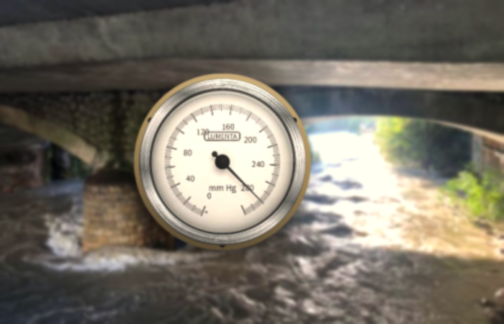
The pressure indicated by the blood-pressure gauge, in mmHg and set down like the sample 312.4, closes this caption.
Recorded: 280
